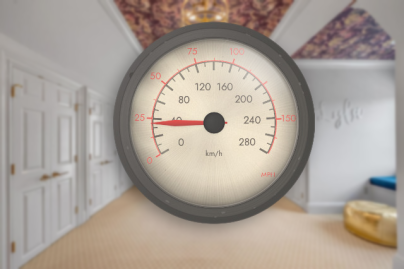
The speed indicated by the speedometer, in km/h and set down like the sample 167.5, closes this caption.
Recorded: 35
